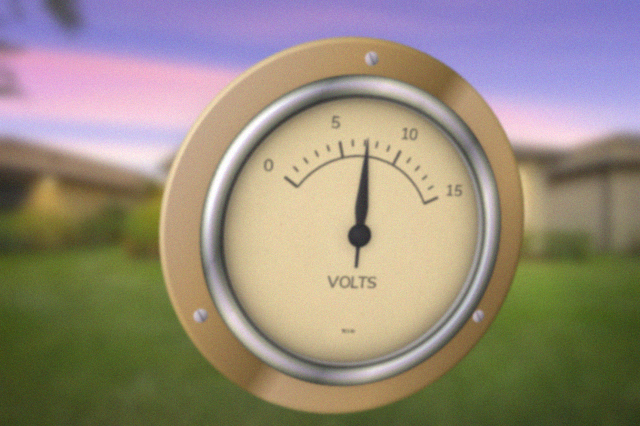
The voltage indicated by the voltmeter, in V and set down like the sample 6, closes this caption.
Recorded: 7
